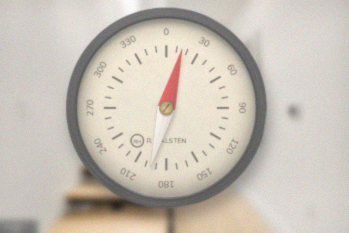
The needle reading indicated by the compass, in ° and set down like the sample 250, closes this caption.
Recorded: 15
